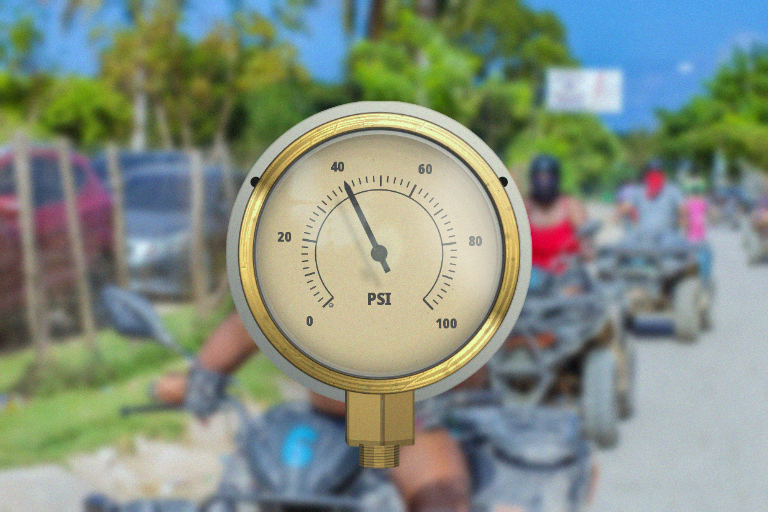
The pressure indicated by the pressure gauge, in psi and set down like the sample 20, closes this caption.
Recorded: 40
